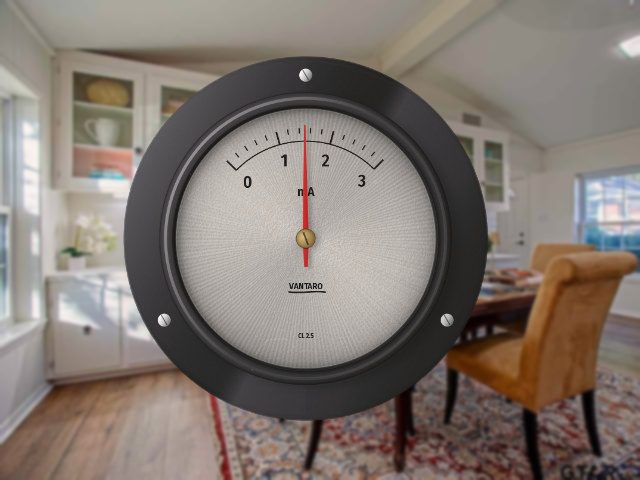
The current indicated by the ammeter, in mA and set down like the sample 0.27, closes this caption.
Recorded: 1.5
